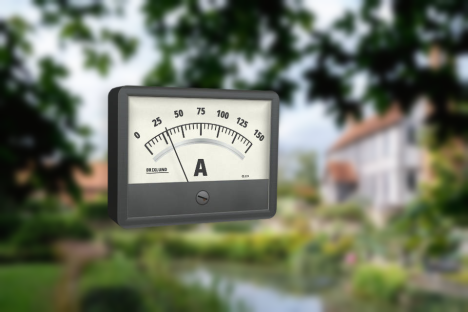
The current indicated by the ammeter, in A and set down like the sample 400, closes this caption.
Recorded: 30
